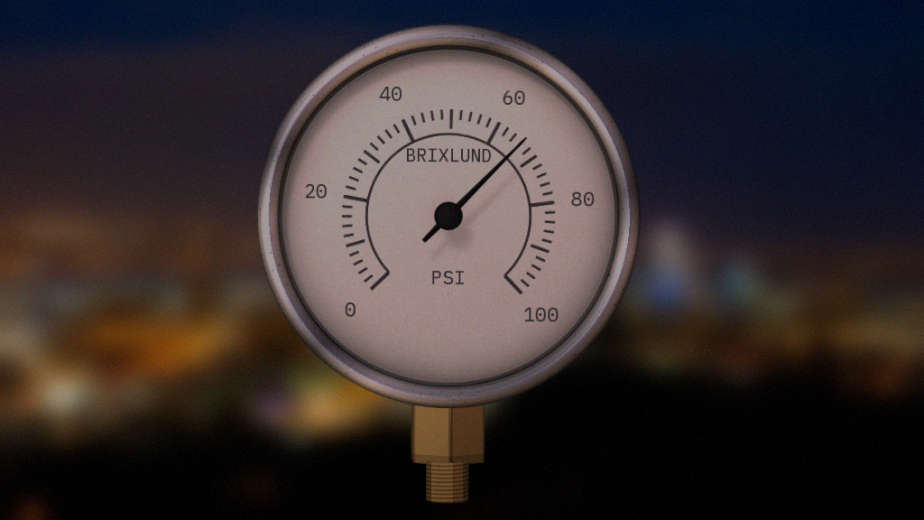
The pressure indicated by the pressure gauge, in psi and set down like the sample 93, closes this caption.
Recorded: 66
